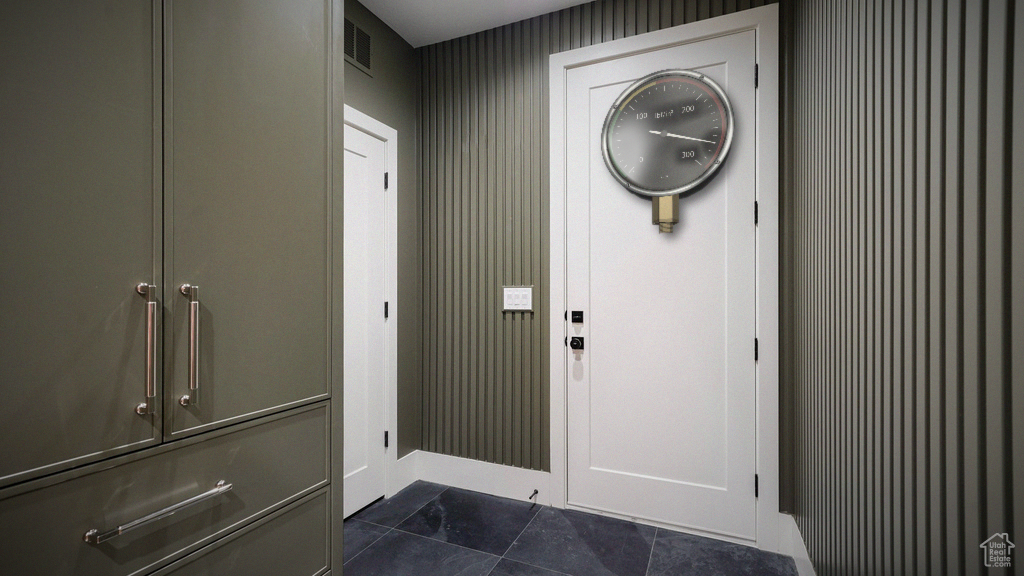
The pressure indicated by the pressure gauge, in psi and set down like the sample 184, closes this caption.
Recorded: 270
